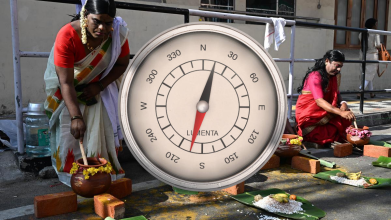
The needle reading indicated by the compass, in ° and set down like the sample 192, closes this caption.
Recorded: 195
